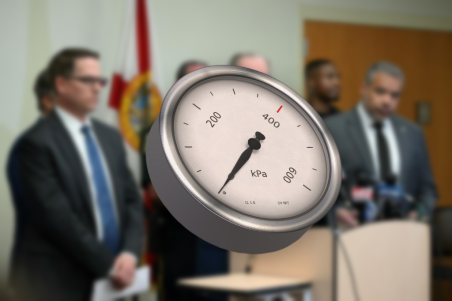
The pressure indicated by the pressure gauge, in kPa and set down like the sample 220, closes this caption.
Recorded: 0
